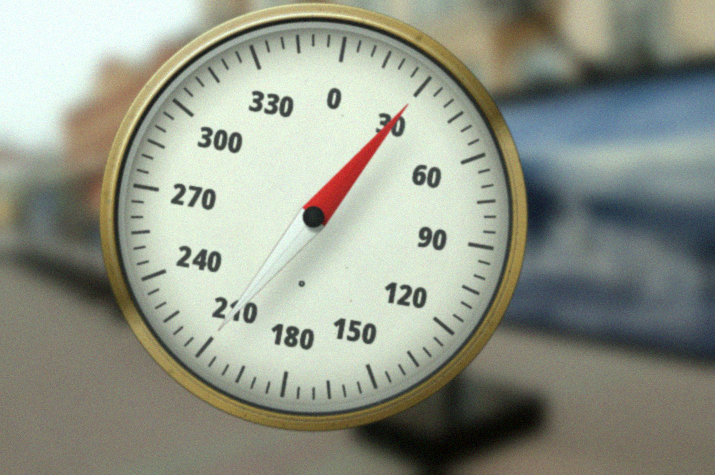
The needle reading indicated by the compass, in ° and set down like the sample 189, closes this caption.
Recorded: 30
